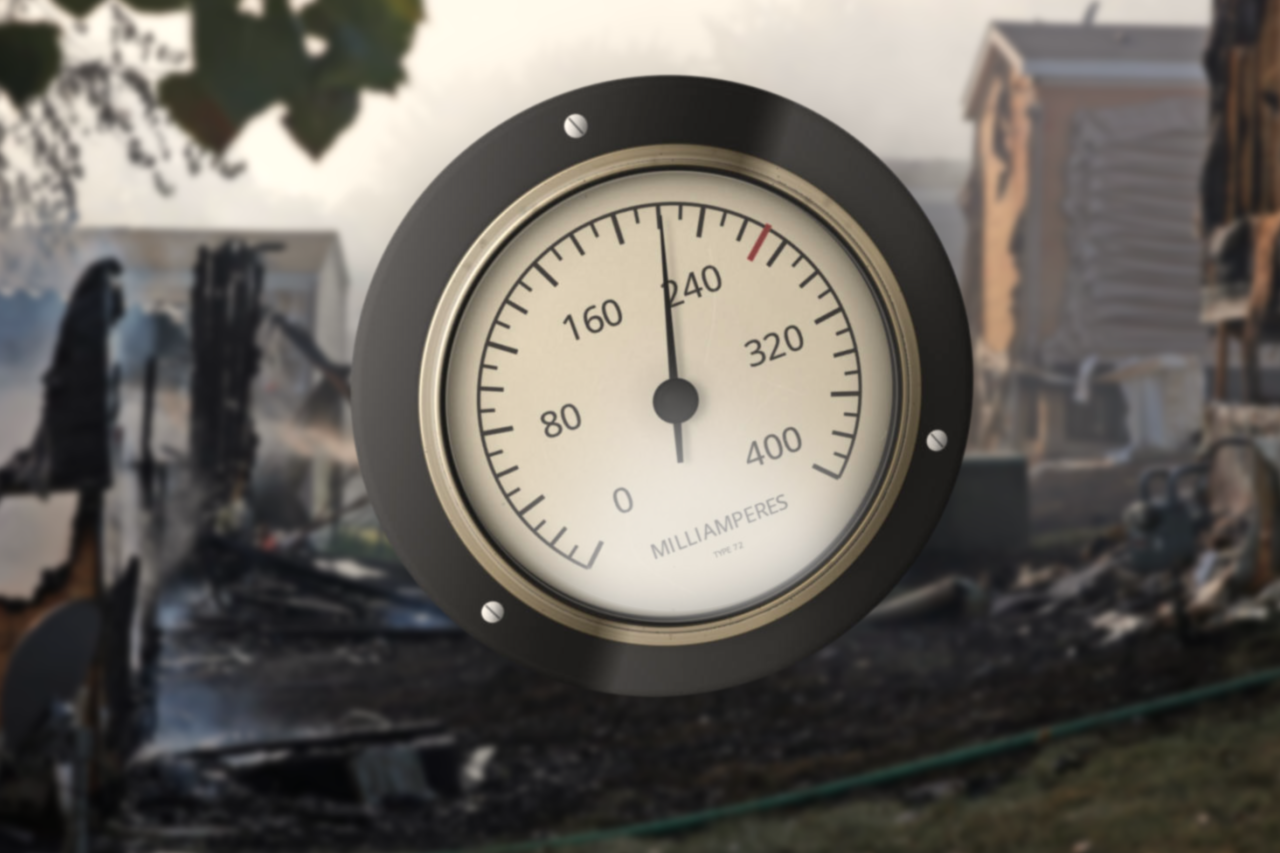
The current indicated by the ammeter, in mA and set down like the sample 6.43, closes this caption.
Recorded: 220
